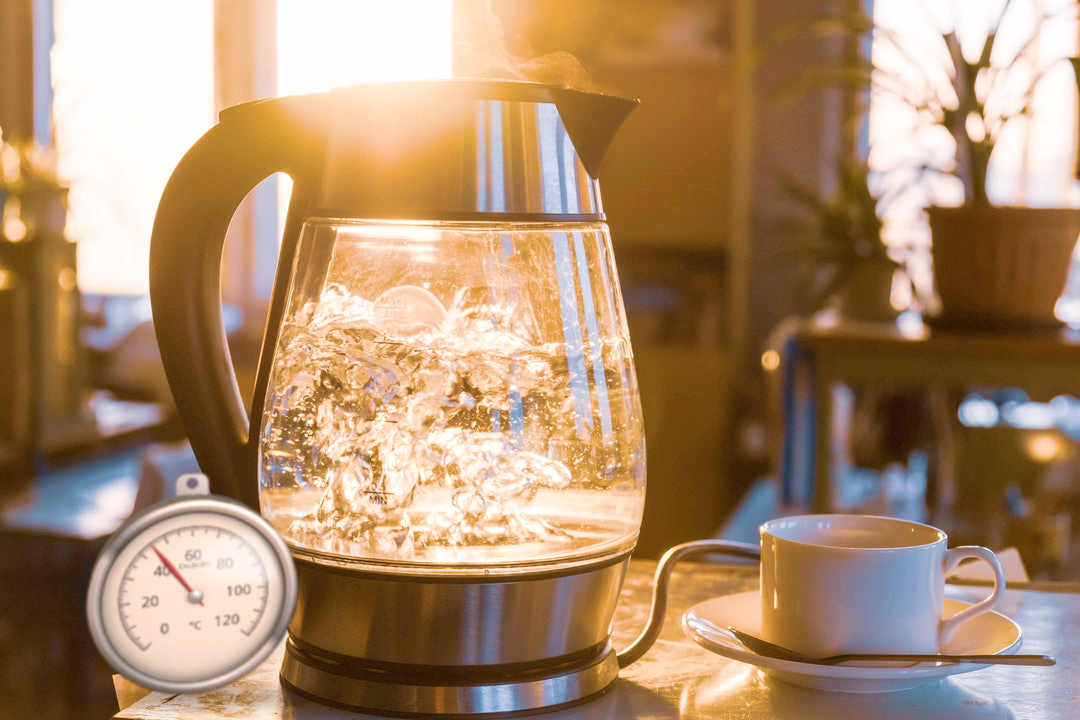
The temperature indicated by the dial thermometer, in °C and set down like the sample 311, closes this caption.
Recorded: 45
